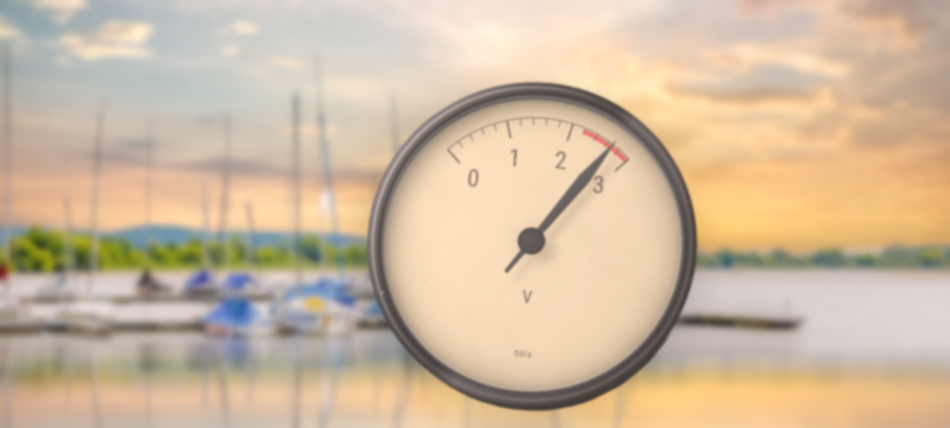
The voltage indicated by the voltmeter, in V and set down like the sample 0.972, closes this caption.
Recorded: 2.7
